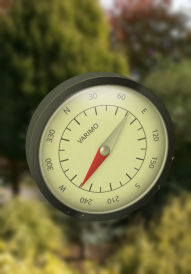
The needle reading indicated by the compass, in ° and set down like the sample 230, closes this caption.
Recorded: 255
